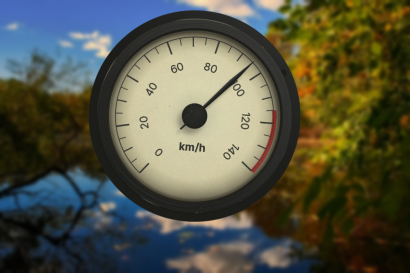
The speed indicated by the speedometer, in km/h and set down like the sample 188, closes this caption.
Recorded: 95
